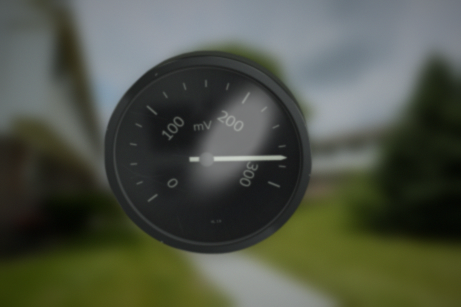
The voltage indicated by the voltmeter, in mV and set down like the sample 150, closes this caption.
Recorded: 270
